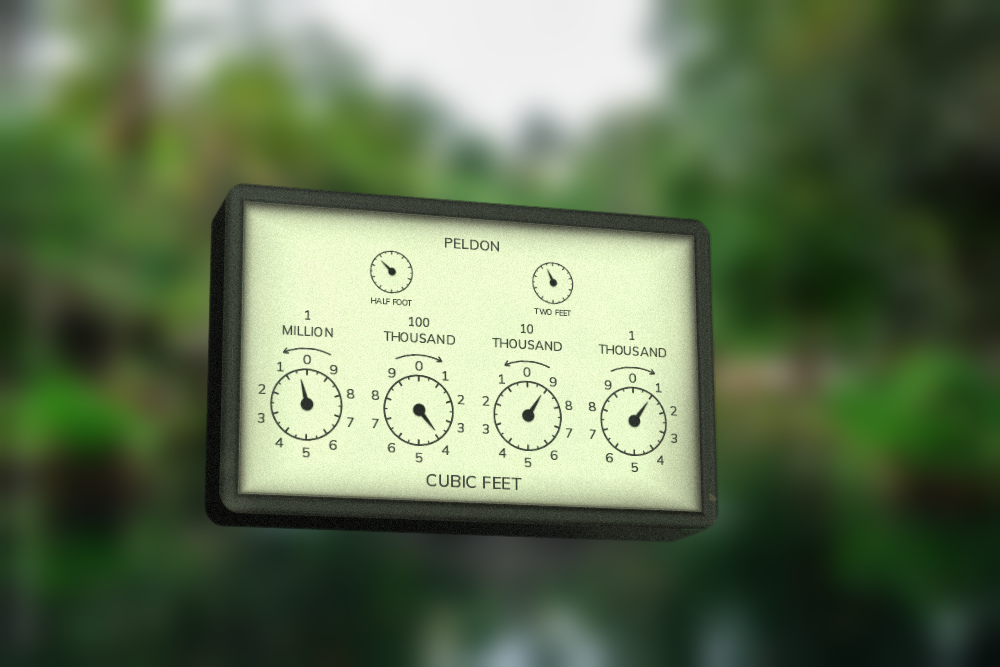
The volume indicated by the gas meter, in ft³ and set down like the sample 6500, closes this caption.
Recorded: 39100
